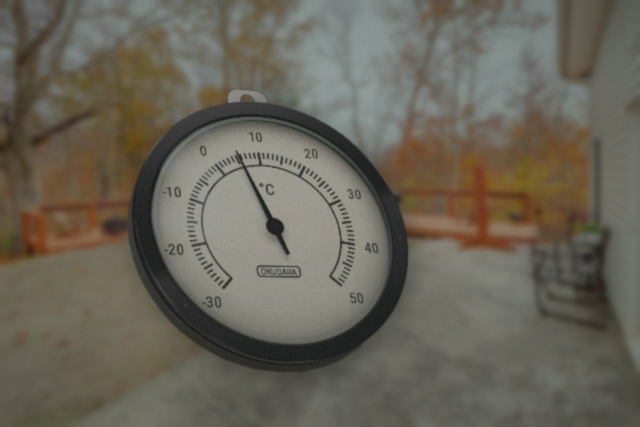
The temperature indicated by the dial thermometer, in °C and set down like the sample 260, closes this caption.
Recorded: 5
